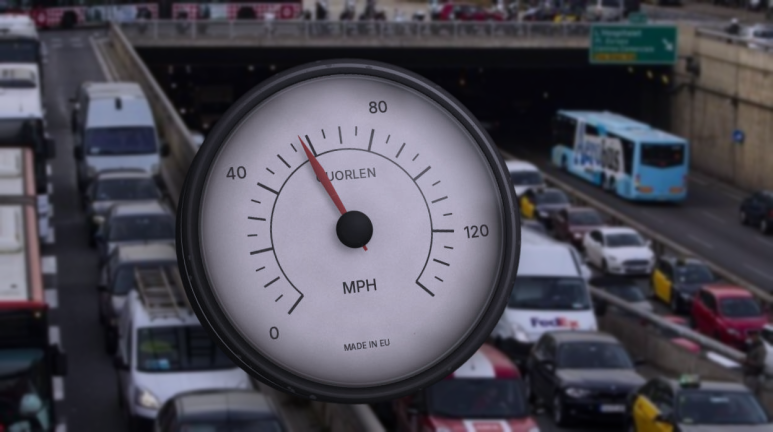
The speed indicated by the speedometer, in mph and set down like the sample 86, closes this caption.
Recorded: 57.5
